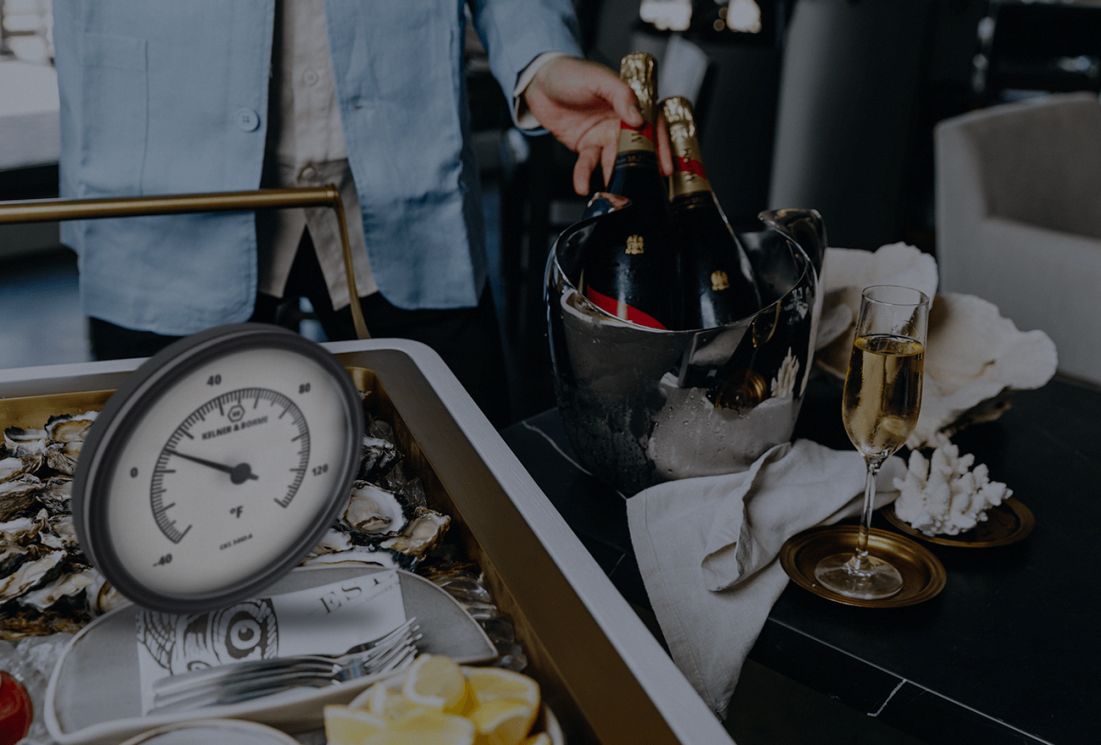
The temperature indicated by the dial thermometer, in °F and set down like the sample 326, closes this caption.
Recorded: 10
